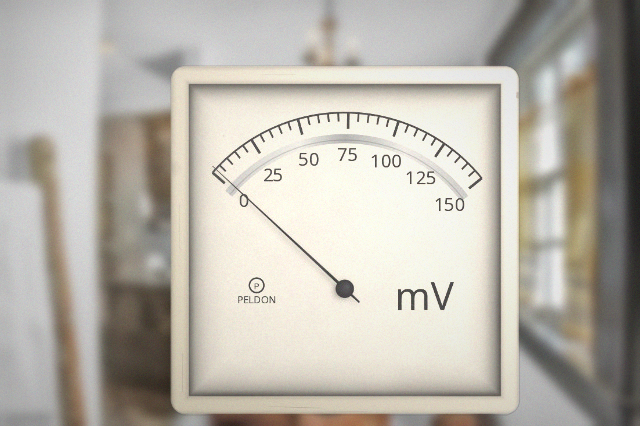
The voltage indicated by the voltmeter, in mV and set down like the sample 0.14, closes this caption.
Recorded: 2.5
